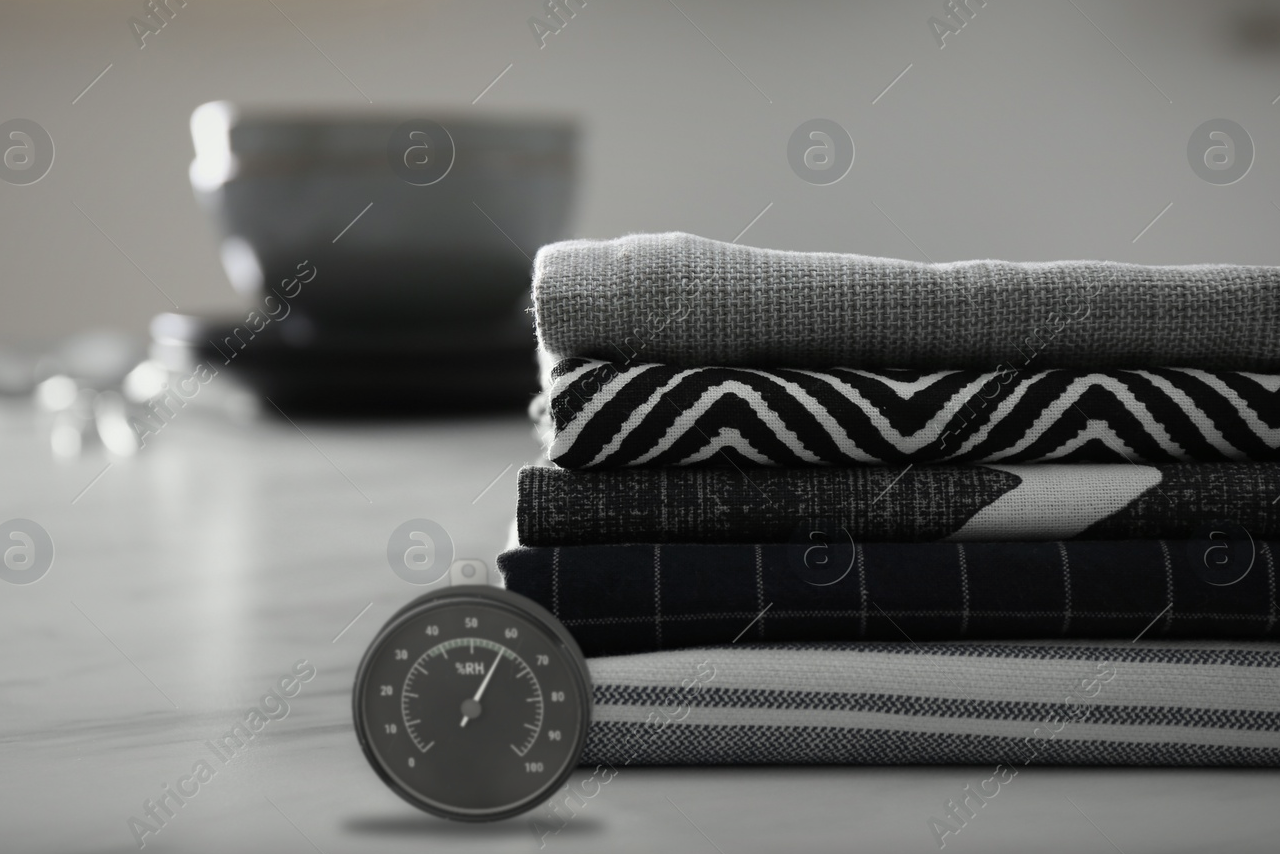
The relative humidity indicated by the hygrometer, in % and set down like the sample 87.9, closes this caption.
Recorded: 60
